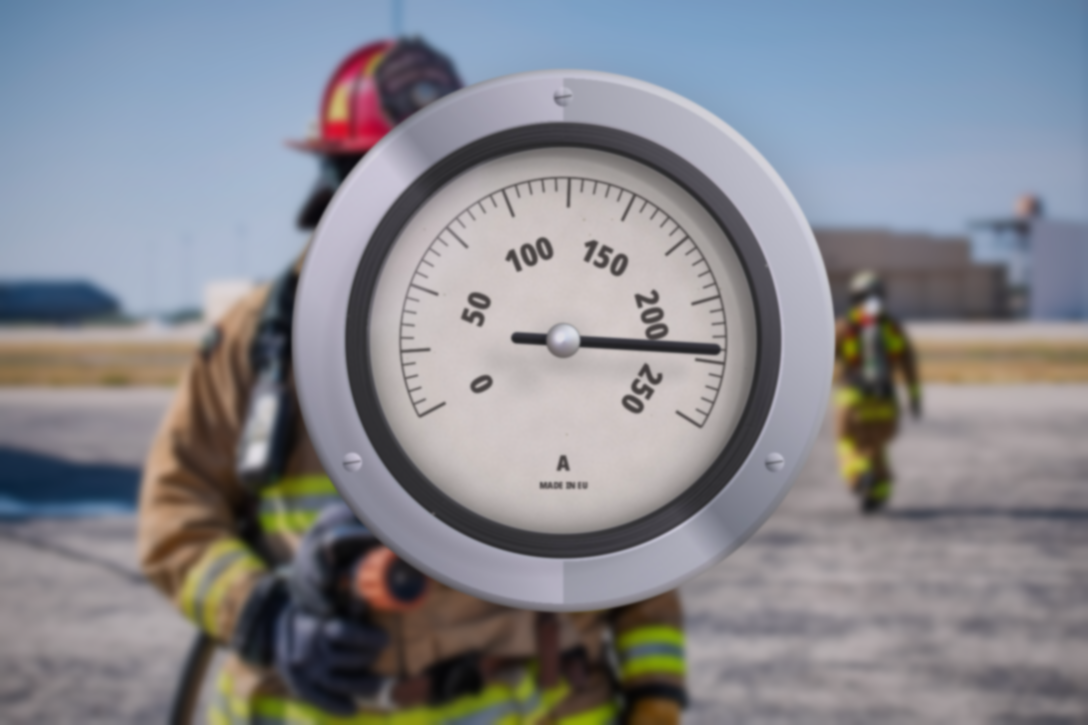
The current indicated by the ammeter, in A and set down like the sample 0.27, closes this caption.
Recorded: 220
